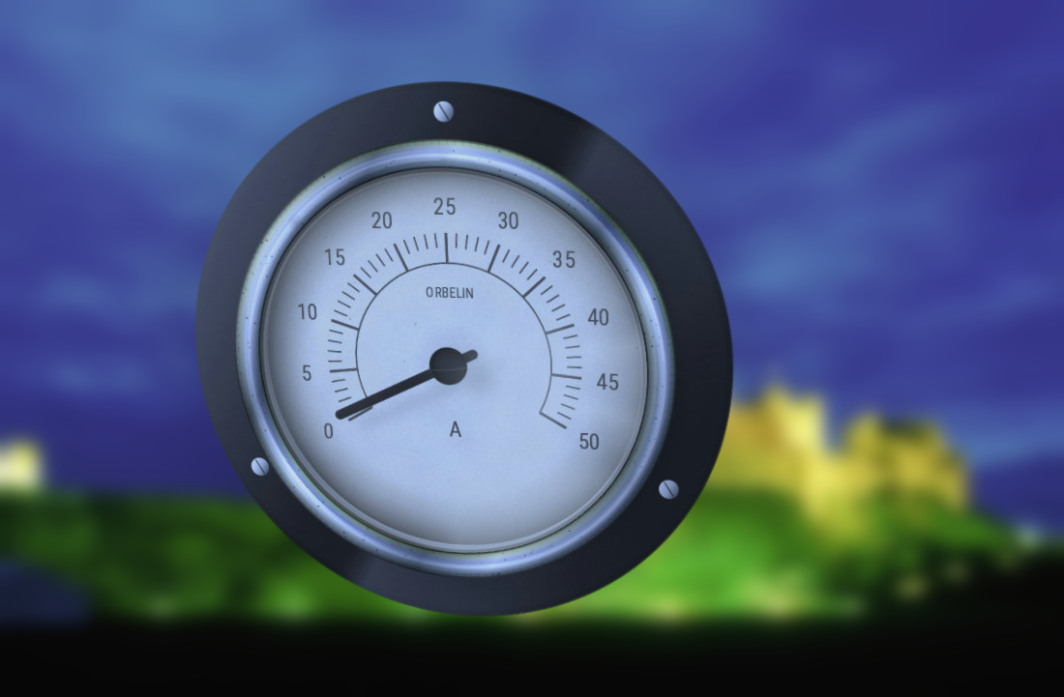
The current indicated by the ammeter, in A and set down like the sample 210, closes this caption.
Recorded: 1
